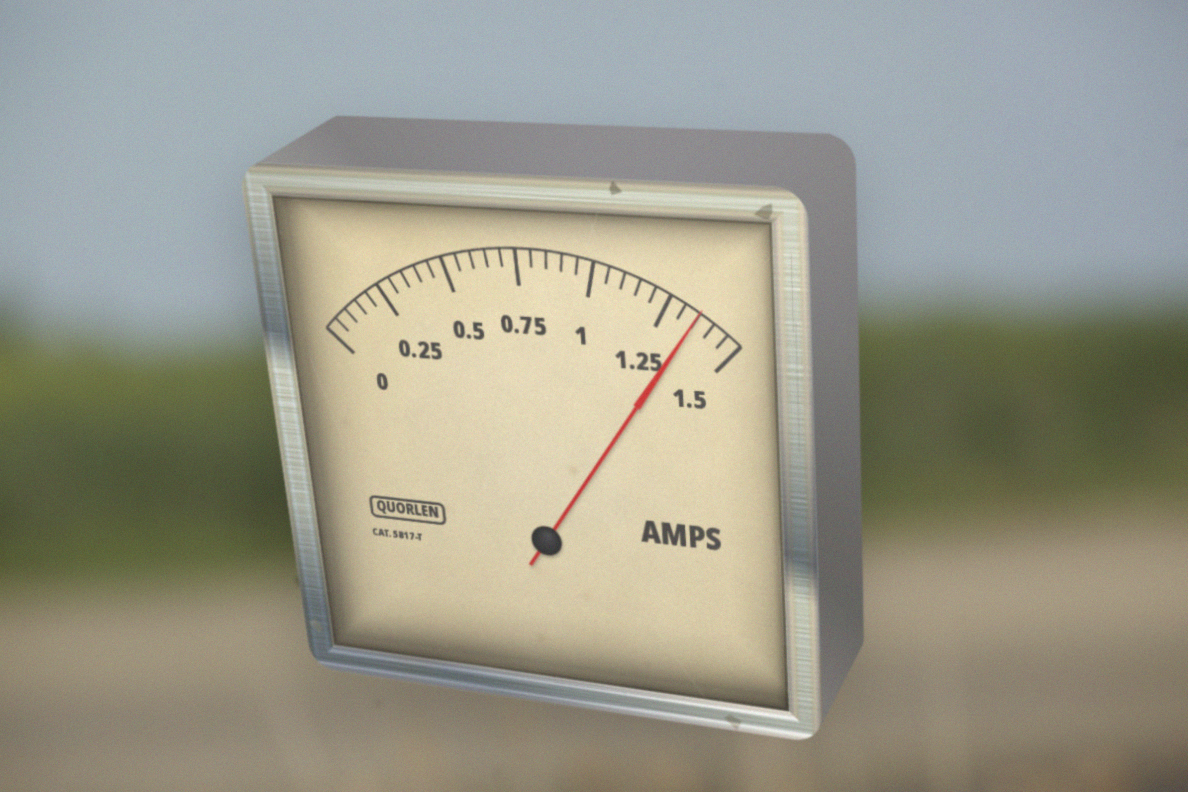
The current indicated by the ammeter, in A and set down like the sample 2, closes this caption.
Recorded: 1.35
